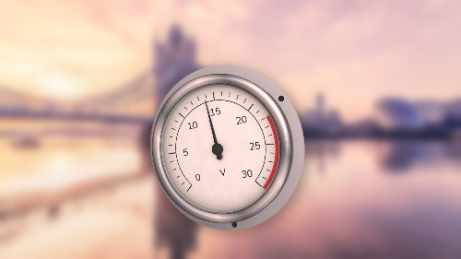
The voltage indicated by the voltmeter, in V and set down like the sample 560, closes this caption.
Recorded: 14
